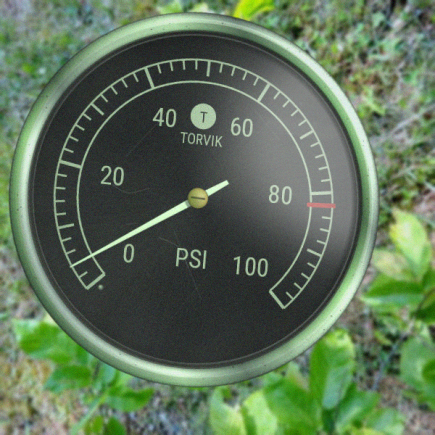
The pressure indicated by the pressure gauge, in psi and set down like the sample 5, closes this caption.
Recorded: 4
